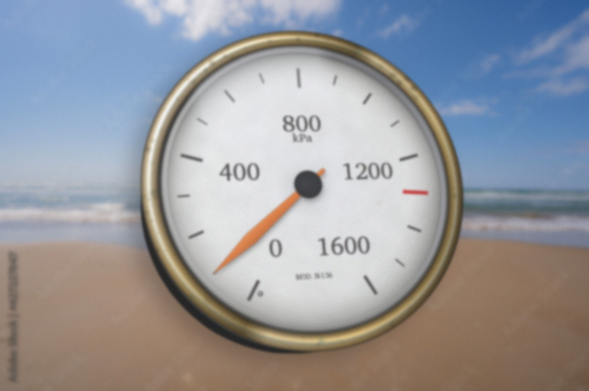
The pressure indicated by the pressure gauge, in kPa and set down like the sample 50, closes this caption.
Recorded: 100
